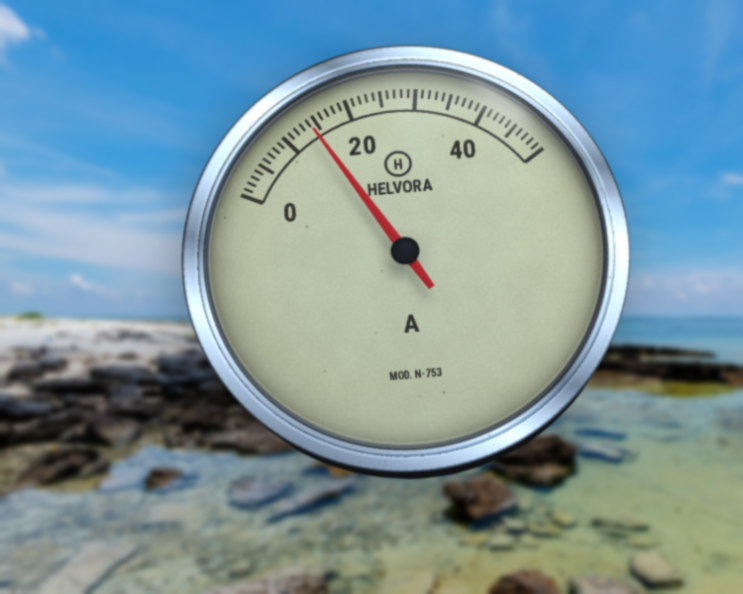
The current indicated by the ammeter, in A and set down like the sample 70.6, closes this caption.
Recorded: 14
